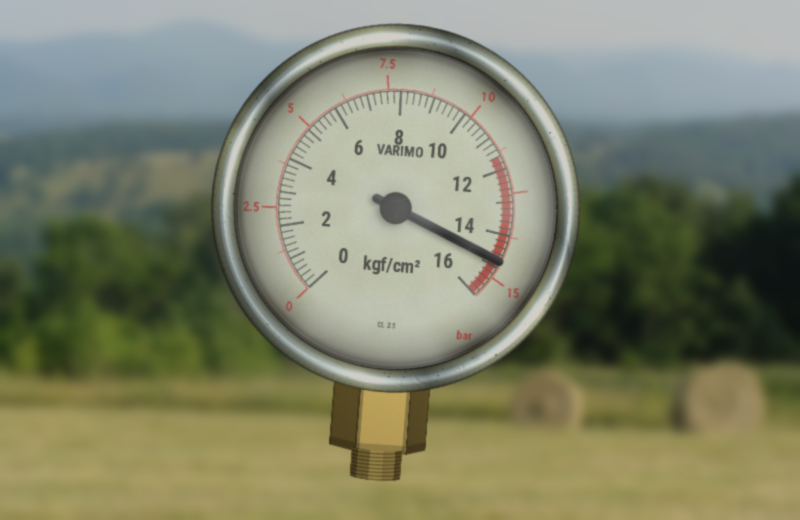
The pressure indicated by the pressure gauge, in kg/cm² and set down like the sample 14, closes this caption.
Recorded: 14.8
